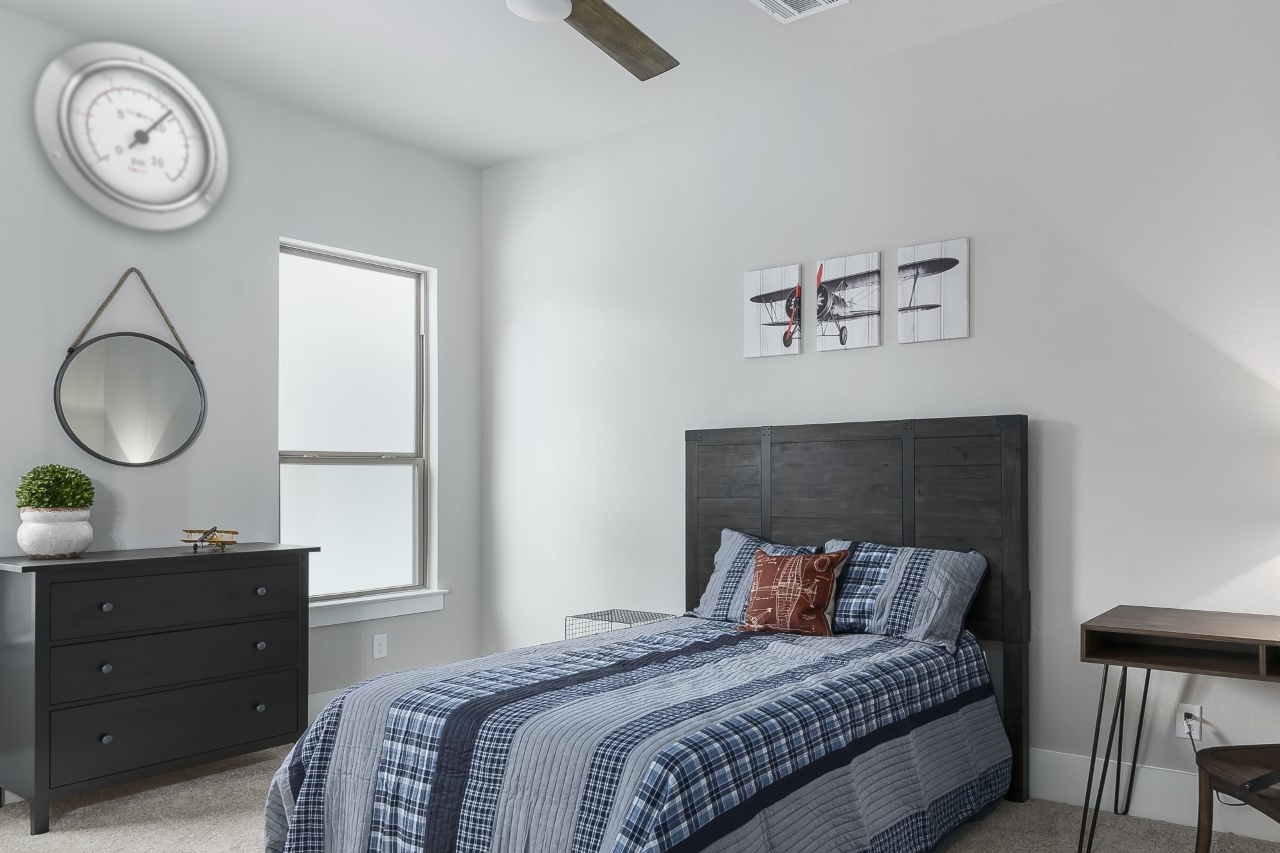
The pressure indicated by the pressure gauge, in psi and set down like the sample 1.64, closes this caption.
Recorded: 9.5
